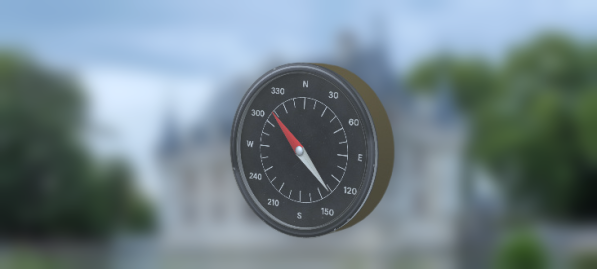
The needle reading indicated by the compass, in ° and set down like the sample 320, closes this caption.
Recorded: 315
